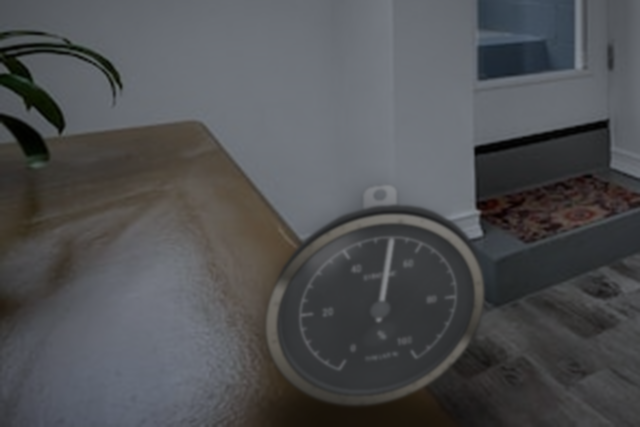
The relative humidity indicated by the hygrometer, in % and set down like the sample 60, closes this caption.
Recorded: 52
